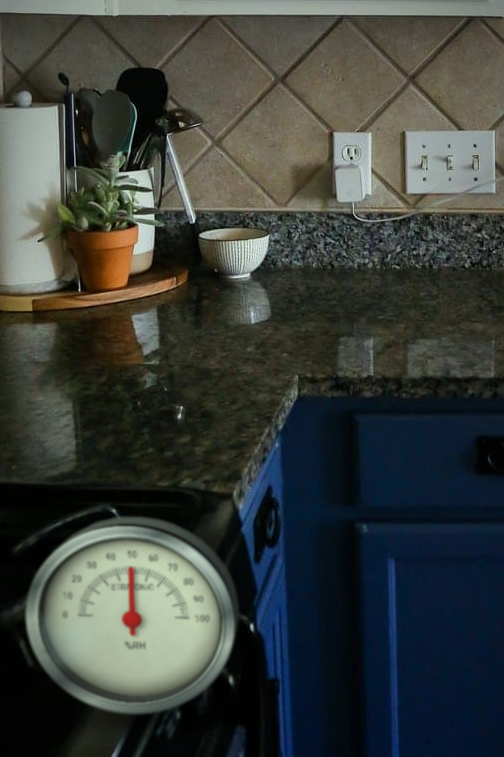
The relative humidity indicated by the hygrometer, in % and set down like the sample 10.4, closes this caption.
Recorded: 50
